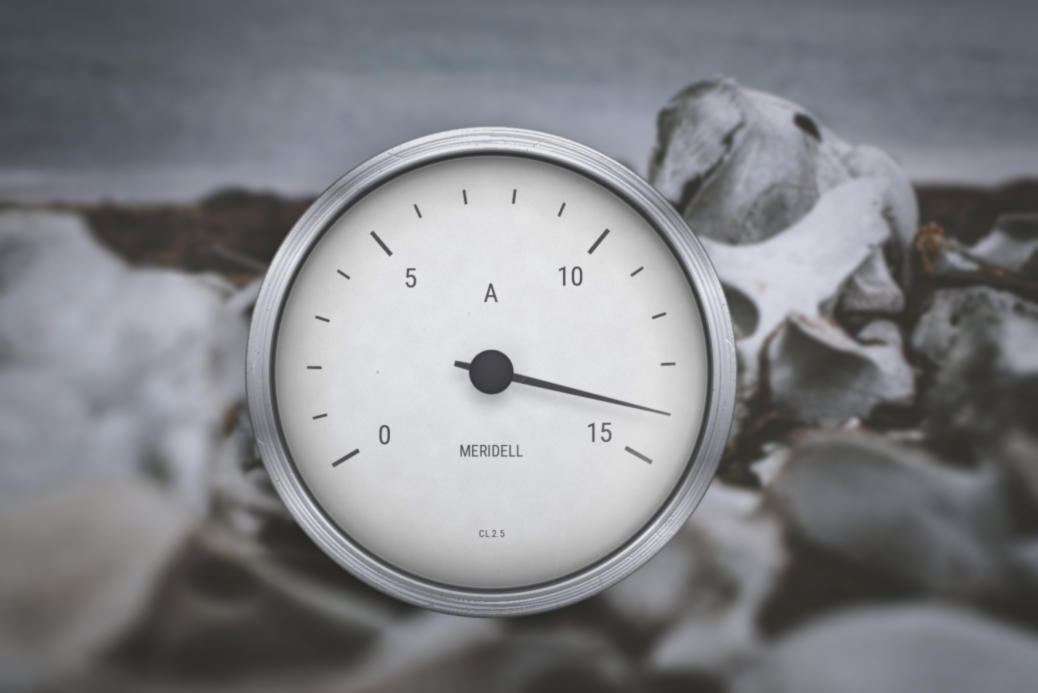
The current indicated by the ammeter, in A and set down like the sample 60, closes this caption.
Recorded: 14
